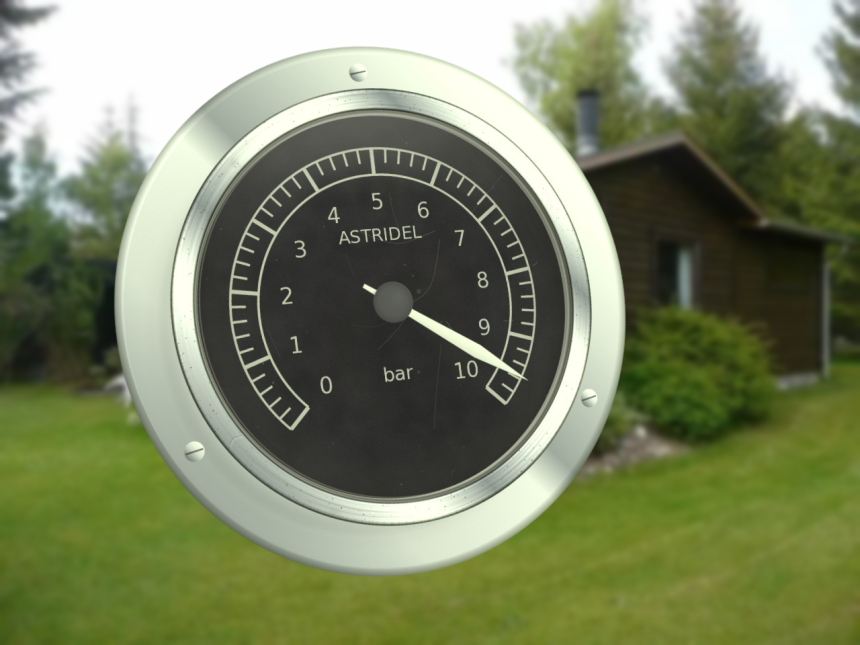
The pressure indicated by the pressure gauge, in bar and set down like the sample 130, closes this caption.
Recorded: 9.6
